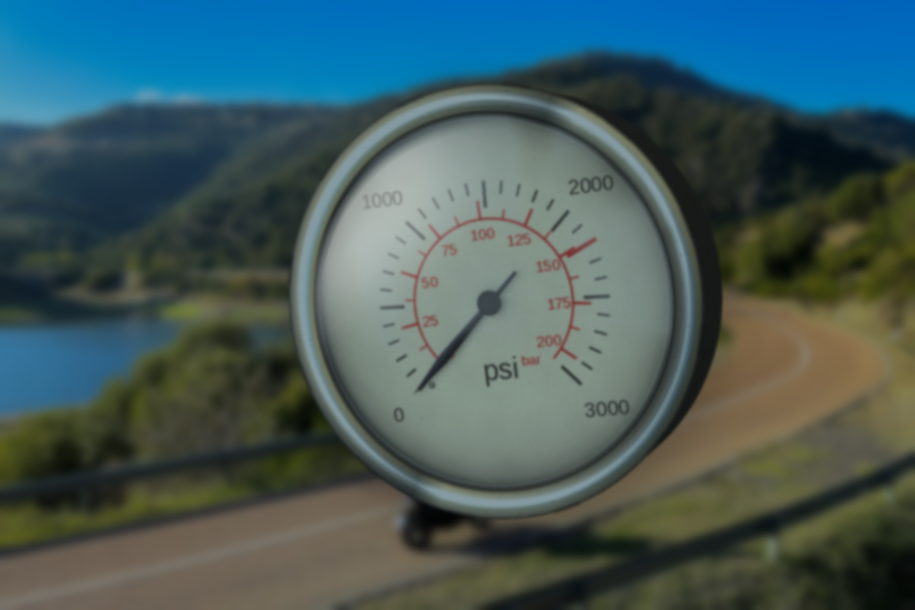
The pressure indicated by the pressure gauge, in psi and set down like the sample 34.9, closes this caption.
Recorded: 0
